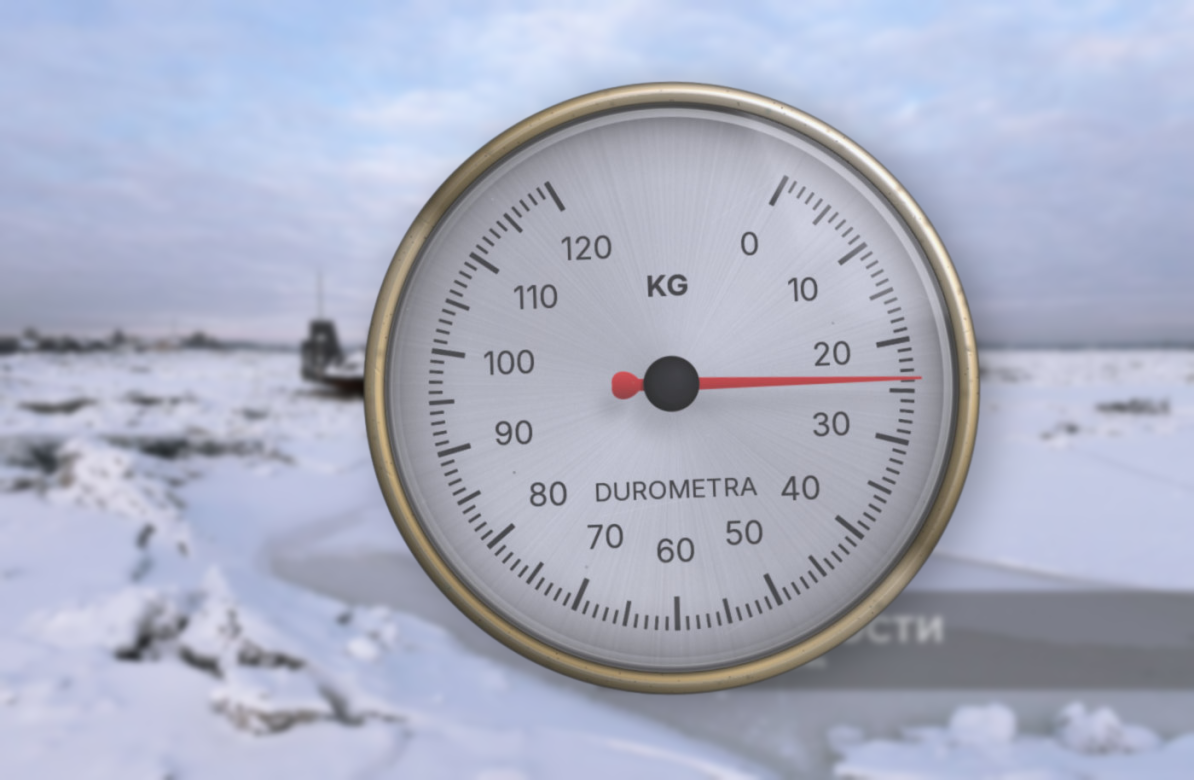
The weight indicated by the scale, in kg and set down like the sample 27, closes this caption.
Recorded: 24
